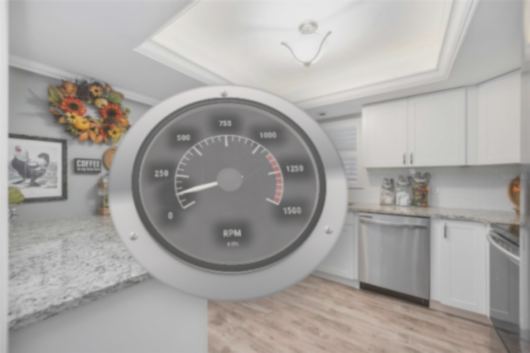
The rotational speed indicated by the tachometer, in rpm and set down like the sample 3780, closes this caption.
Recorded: 100
